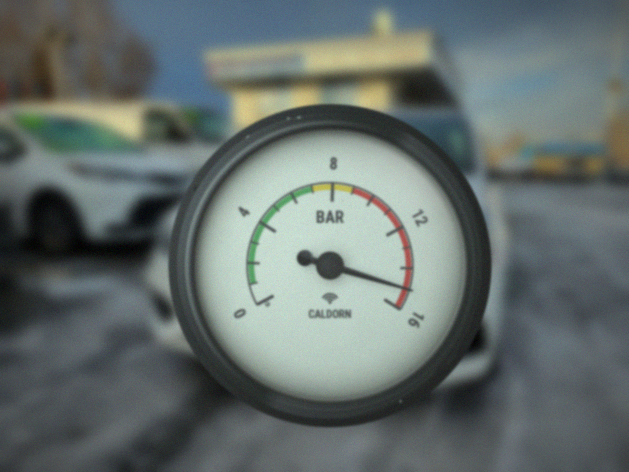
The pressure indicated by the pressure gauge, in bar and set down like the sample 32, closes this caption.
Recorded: 15
